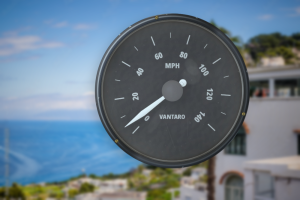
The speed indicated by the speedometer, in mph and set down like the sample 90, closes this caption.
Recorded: 5
